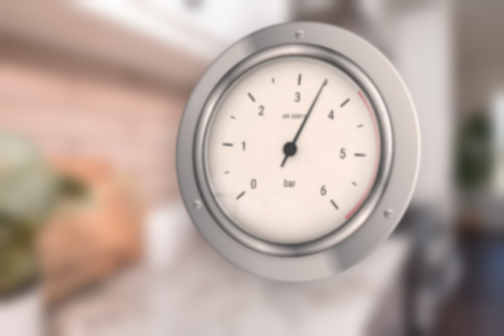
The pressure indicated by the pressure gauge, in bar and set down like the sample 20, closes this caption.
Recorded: 3.5
